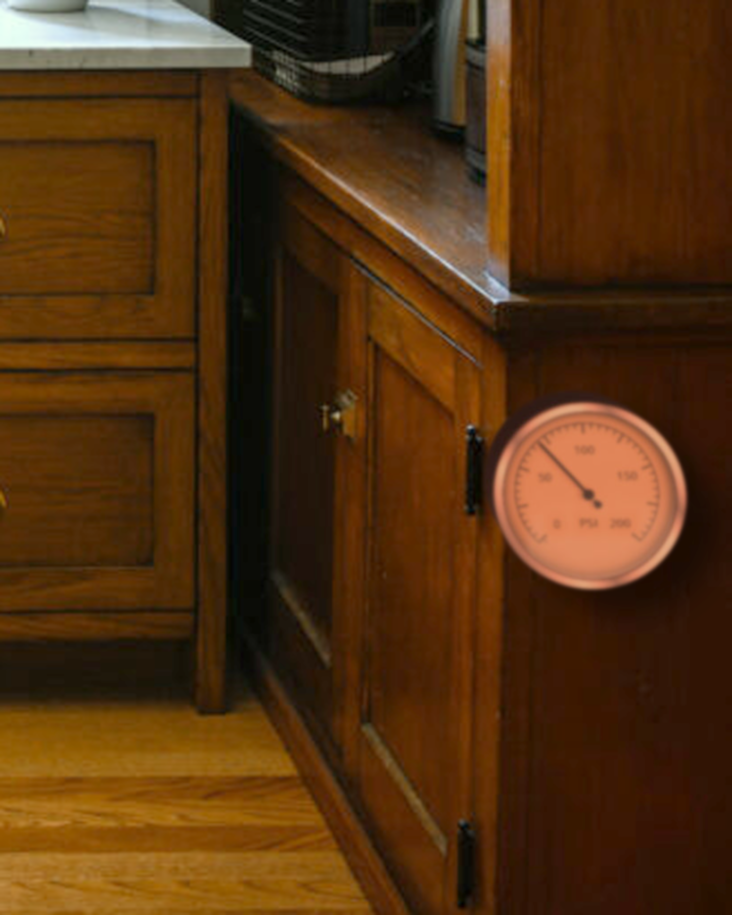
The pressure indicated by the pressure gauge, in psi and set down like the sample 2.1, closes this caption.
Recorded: 70
